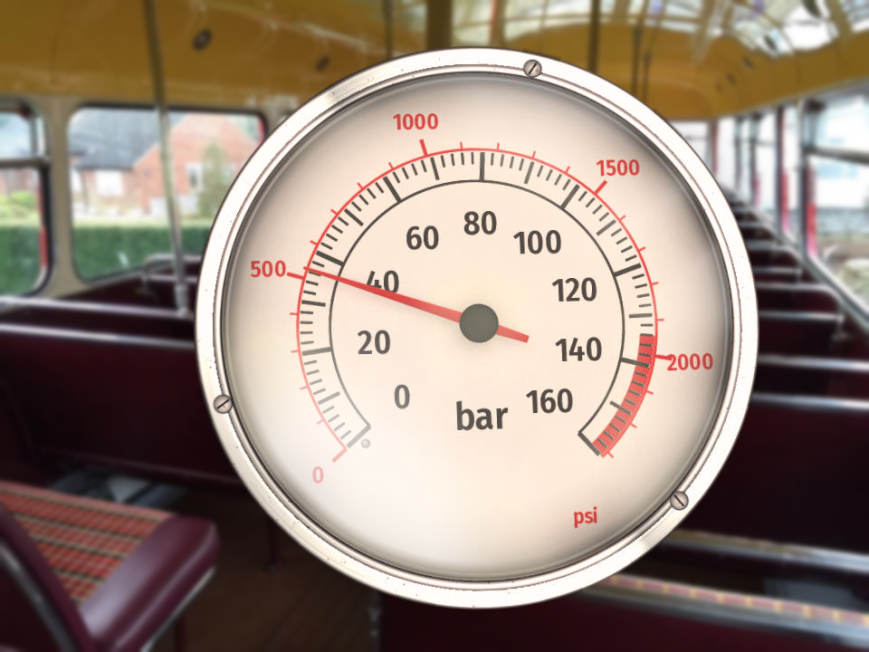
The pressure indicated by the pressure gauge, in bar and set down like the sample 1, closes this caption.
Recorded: 36
